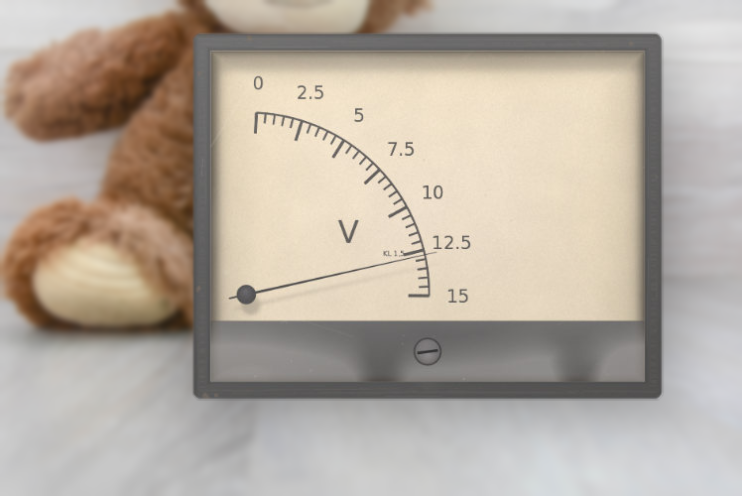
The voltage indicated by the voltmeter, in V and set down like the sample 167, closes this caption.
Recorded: 12.75
